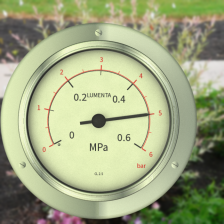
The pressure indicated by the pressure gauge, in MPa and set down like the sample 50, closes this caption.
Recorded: 0.5
